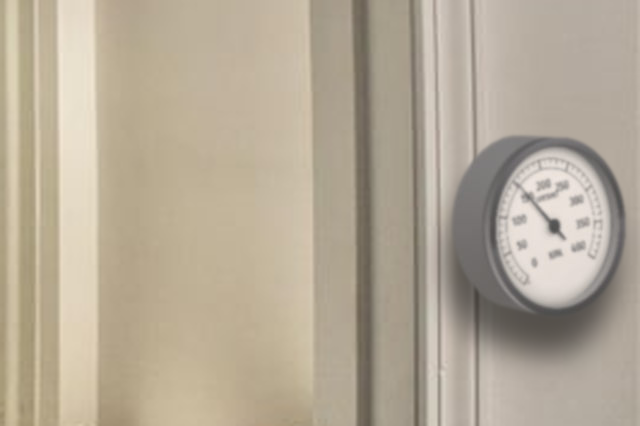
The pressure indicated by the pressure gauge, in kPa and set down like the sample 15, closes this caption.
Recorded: 150
